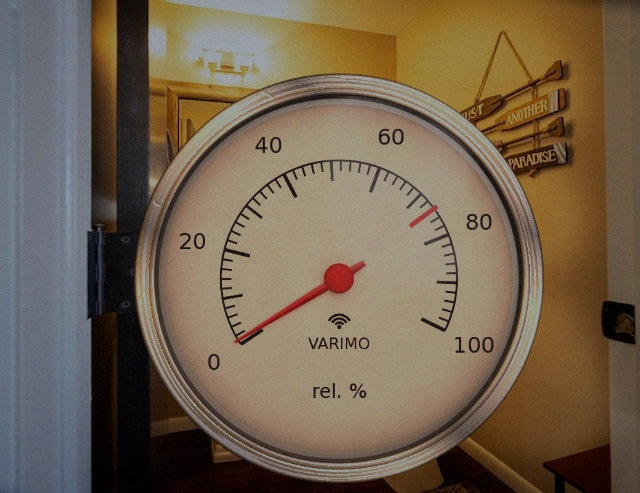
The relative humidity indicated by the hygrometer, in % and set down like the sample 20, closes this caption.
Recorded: 1
